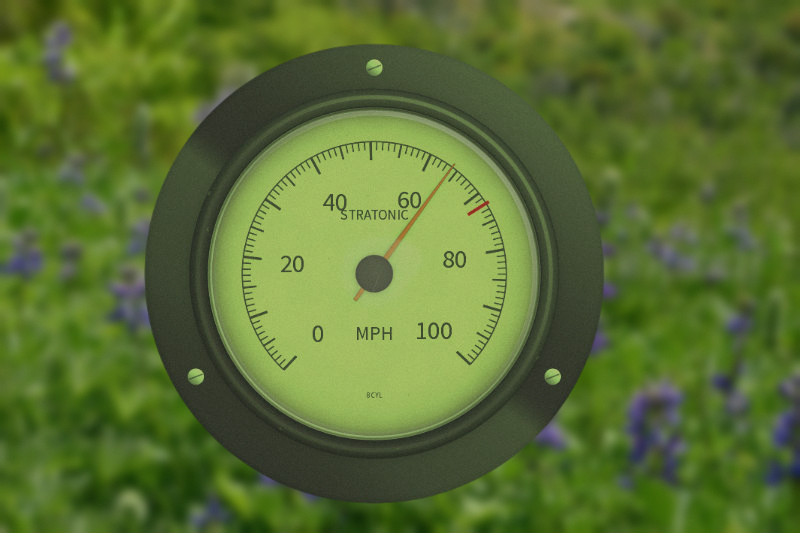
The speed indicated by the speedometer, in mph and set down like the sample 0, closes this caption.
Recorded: 64
